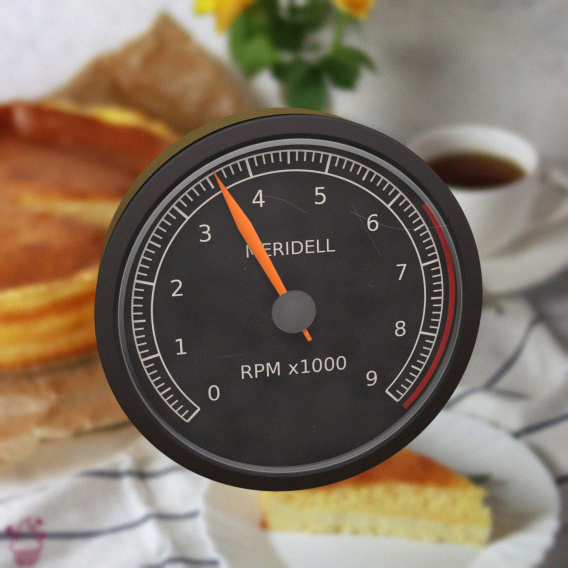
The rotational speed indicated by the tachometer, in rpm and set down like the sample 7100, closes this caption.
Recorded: 3600
